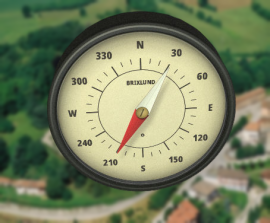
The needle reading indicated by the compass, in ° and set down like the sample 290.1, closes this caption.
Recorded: 210
